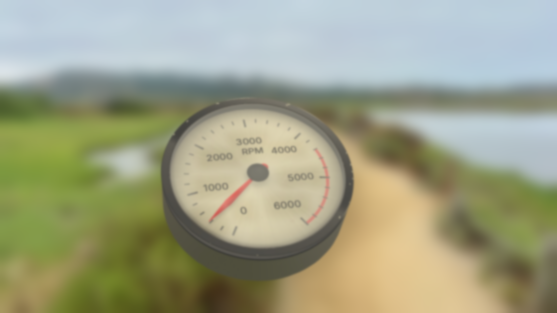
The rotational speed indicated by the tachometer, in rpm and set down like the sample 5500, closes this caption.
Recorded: 400
